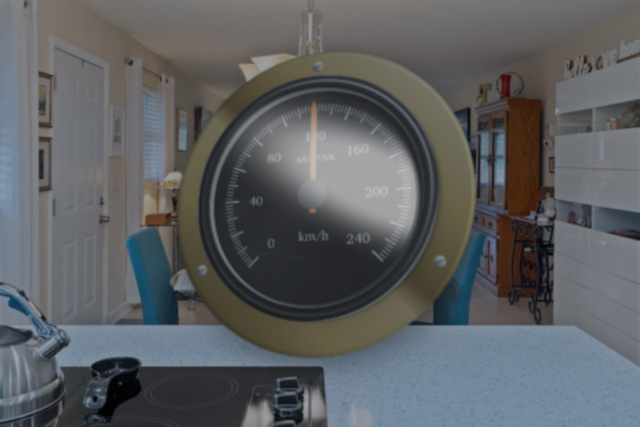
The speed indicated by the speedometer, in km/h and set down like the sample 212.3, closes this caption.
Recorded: 120
